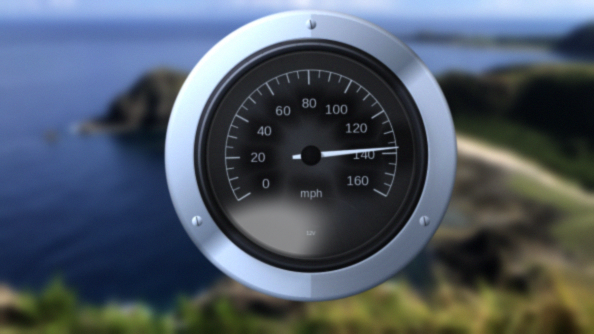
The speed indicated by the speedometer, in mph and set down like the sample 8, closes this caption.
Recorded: 137.5
